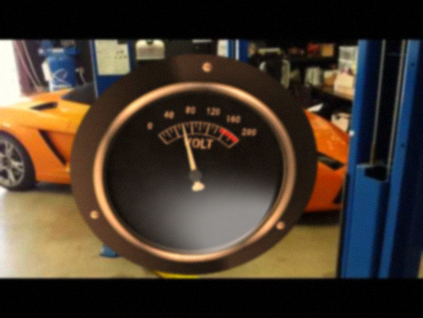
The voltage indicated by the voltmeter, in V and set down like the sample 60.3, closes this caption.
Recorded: 60
